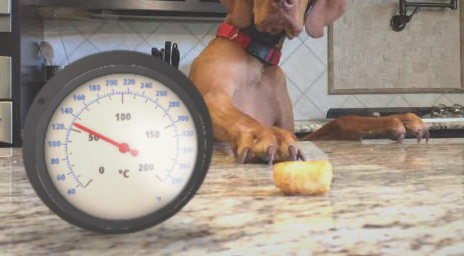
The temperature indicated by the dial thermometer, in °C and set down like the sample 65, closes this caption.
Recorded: 55
